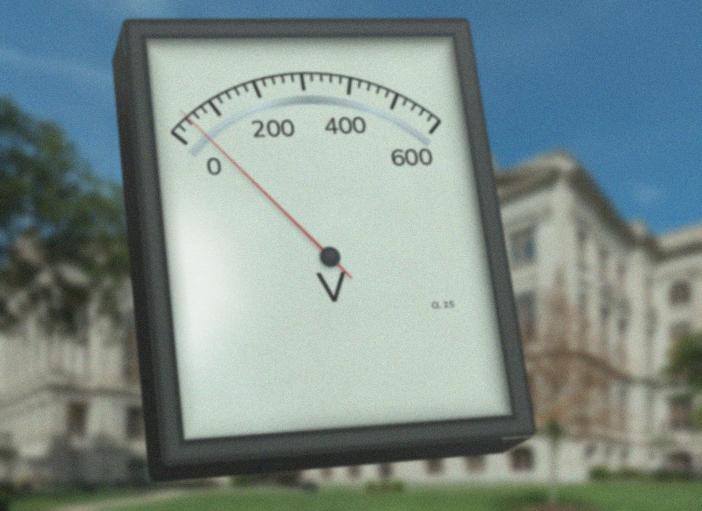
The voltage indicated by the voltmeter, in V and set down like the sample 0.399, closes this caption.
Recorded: 40
